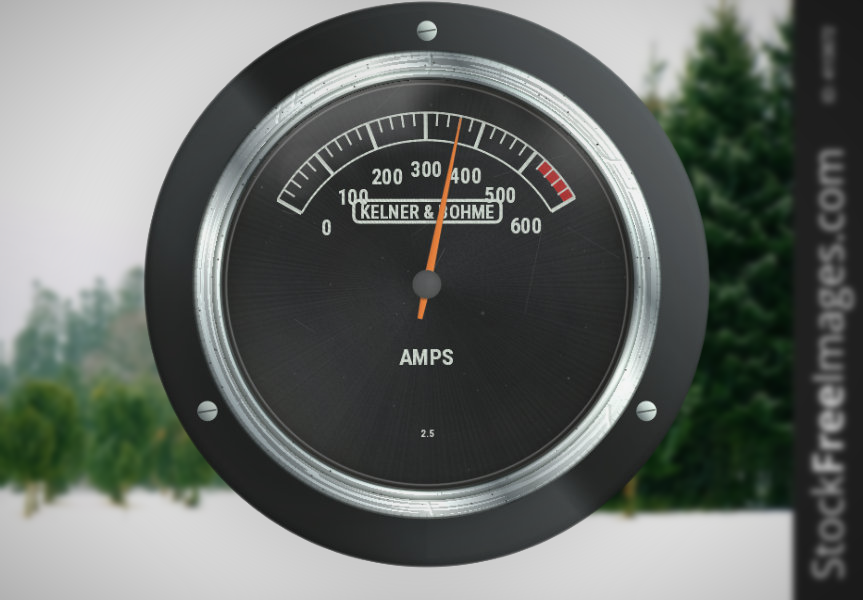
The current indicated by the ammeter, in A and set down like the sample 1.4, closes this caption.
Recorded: 360
